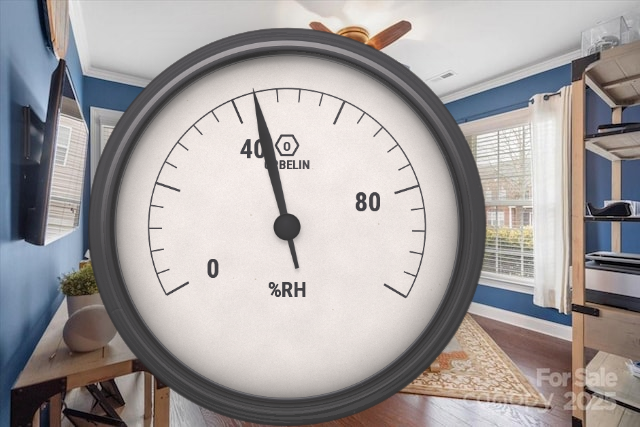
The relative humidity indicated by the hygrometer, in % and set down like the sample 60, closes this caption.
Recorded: 44
